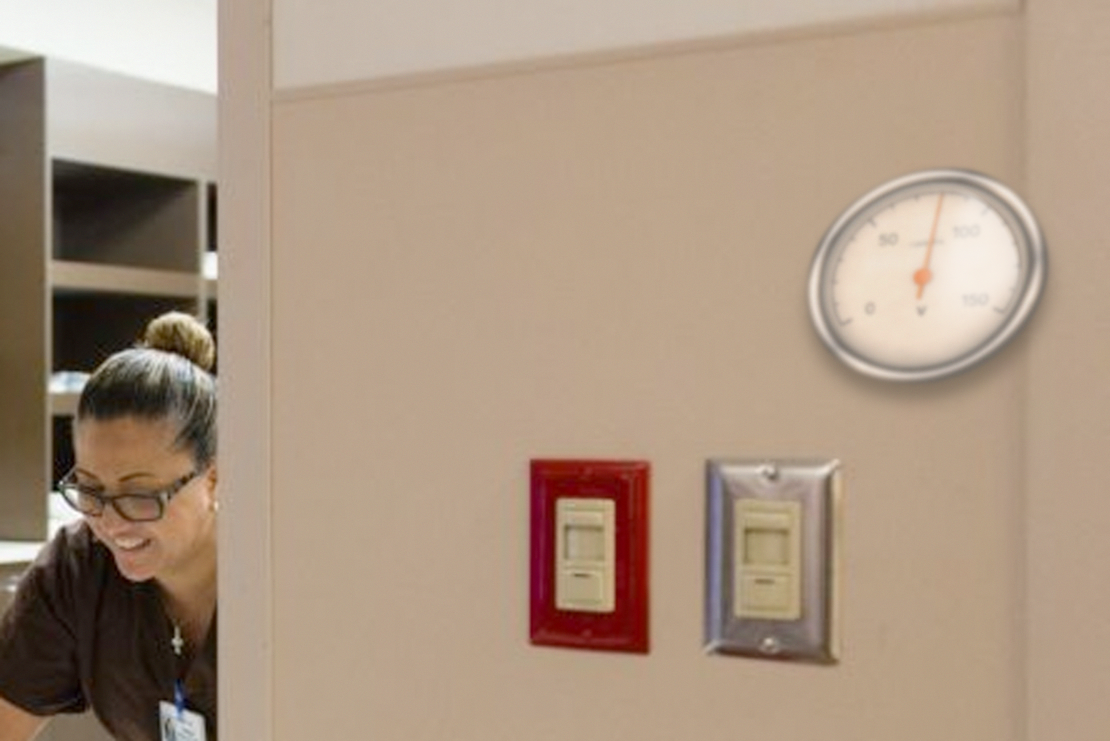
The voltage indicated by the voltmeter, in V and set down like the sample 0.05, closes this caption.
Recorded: 80
